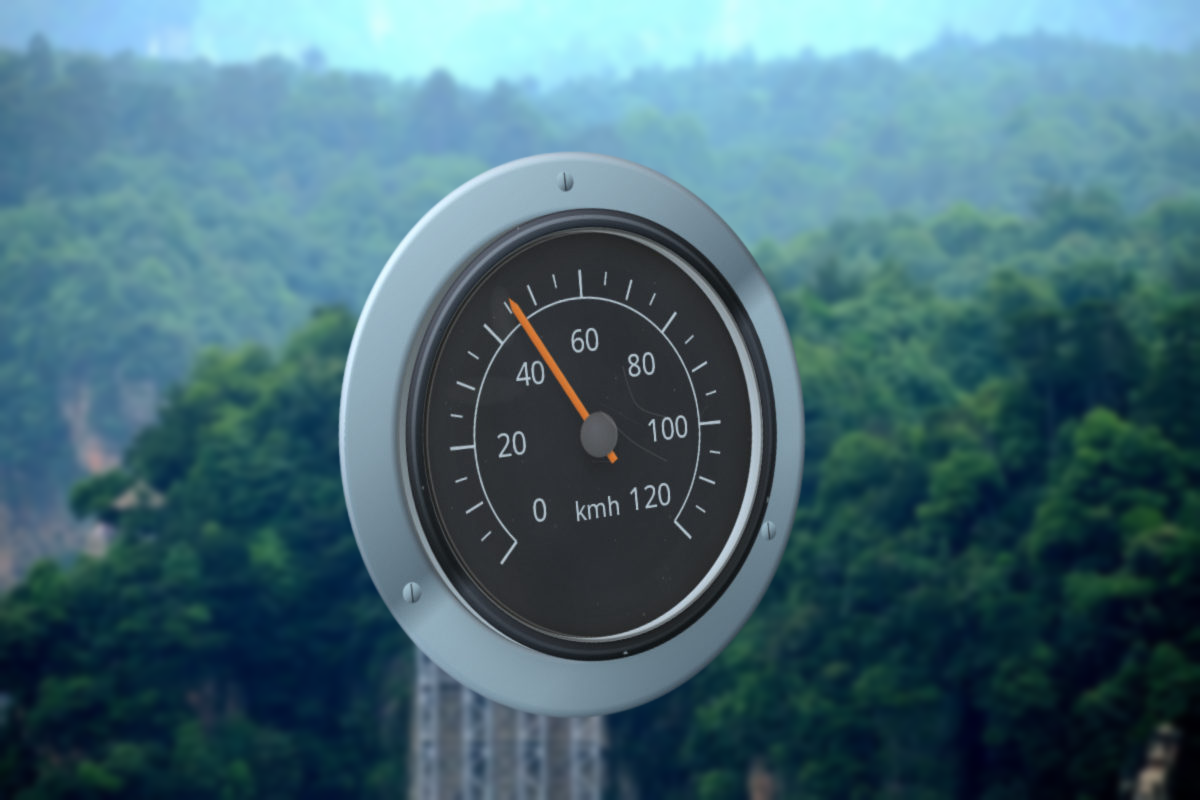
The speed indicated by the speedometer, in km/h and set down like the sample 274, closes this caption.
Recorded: 45
